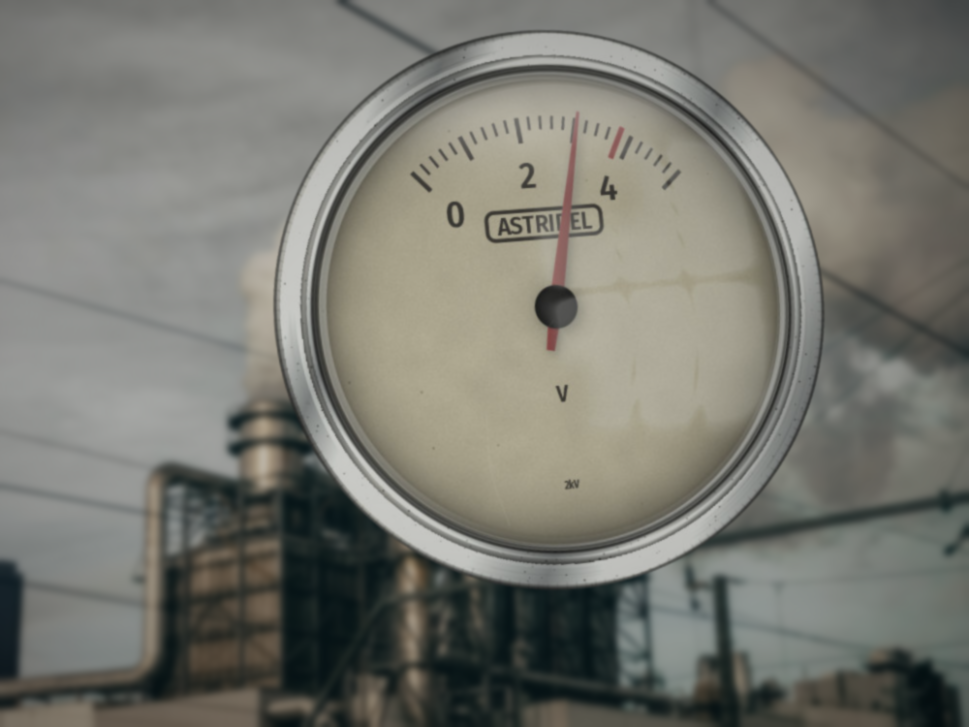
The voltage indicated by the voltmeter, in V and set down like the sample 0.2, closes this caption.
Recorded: 3
